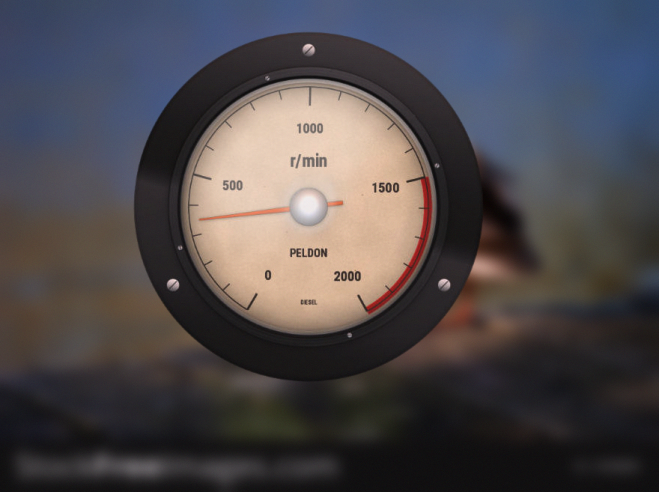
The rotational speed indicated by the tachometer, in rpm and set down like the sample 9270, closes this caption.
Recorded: 350
